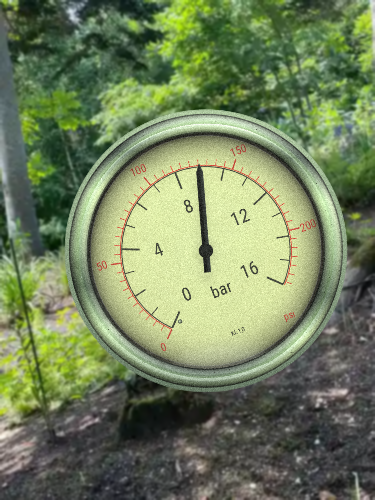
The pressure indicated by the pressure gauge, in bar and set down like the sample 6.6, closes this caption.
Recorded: 9
